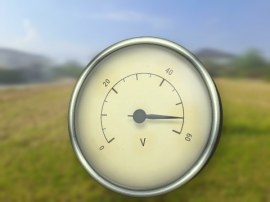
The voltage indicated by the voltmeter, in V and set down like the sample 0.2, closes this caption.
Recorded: 55
